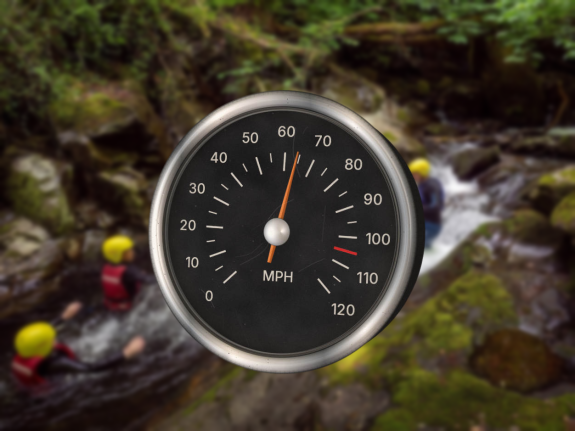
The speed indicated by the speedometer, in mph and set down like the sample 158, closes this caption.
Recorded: 65
